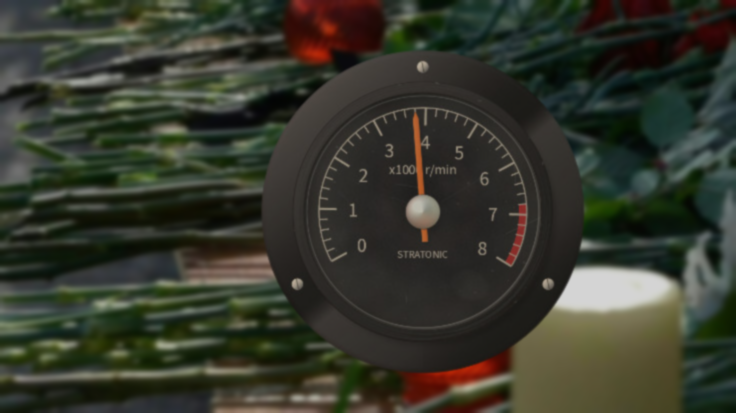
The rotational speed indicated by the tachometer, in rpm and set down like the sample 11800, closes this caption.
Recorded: 3800
